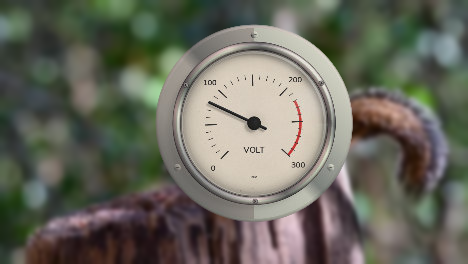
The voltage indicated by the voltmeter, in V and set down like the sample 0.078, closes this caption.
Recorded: 80
